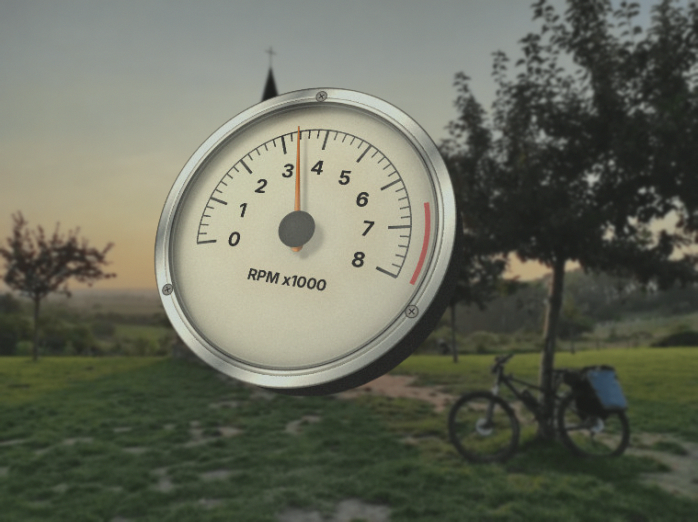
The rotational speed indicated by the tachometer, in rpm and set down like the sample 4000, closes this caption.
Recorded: 3400
